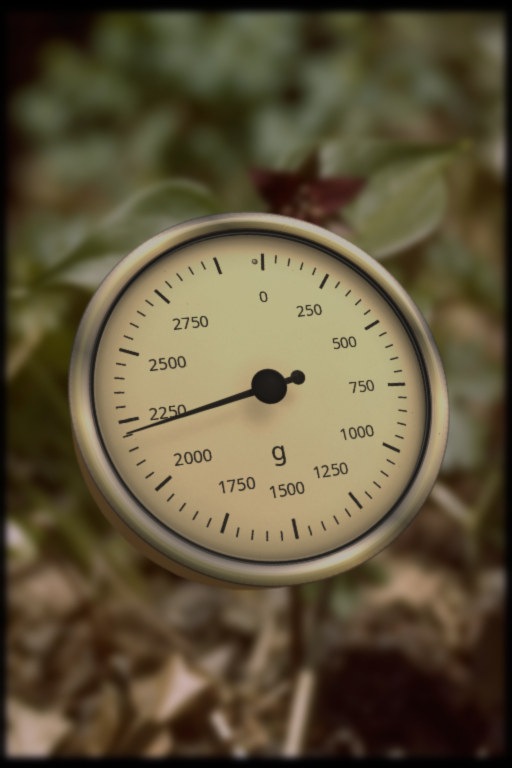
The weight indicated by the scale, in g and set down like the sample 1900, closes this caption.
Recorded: 2200
